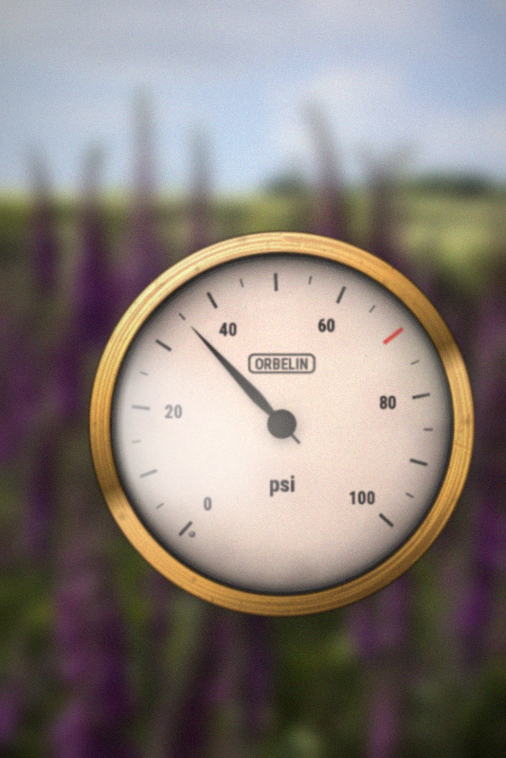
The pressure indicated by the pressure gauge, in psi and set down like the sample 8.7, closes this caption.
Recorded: 35
